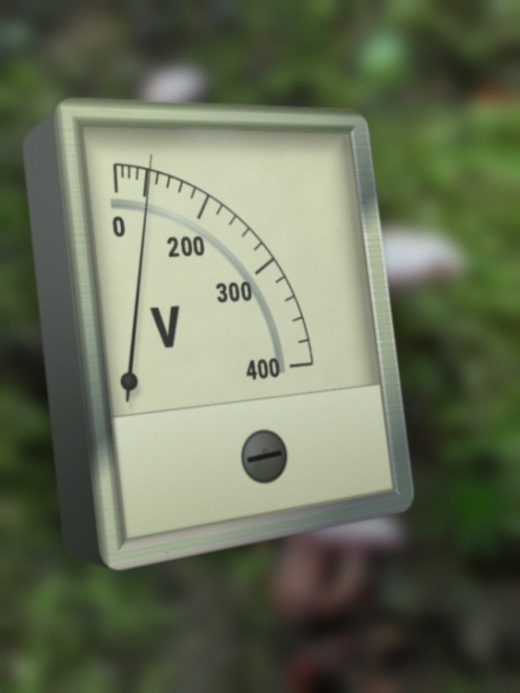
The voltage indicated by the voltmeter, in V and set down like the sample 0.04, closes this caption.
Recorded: 100
